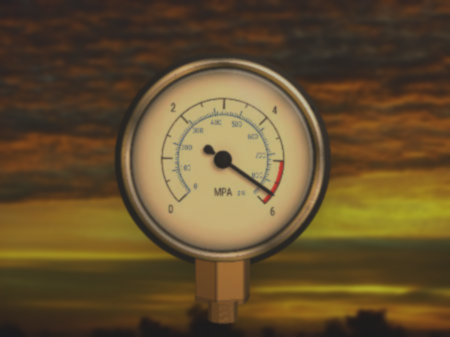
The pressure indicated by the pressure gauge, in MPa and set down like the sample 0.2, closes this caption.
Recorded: 5.75
